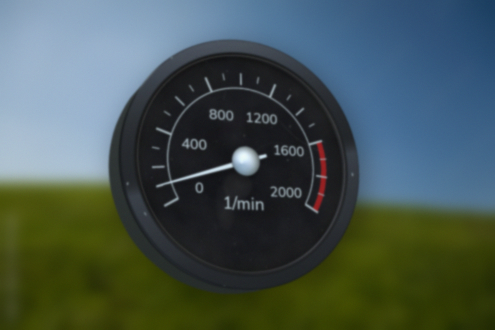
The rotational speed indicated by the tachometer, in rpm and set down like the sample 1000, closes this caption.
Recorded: 100
